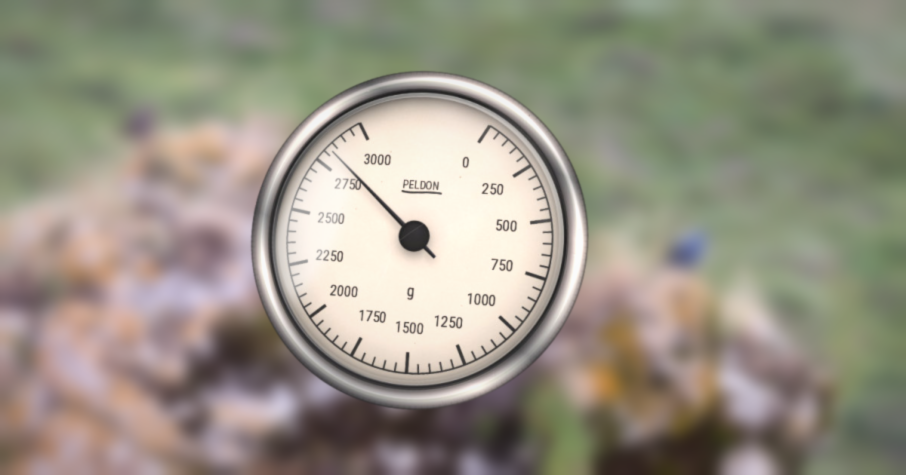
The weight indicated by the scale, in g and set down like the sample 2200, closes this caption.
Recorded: 2825
